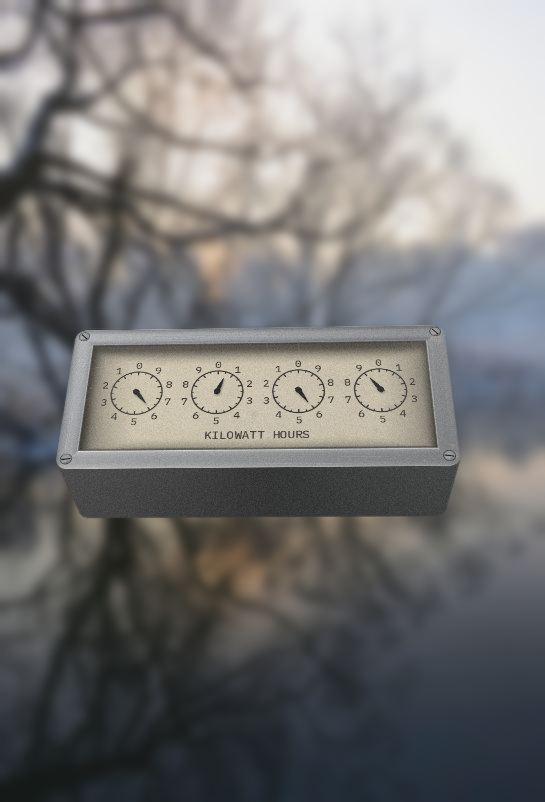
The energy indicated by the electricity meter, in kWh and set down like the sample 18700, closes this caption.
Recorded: 6059
